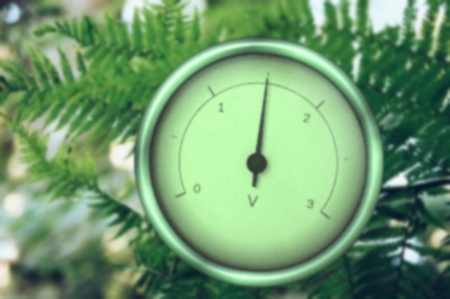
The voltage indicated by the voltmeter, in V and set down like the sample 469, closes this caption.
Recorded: 1.5
